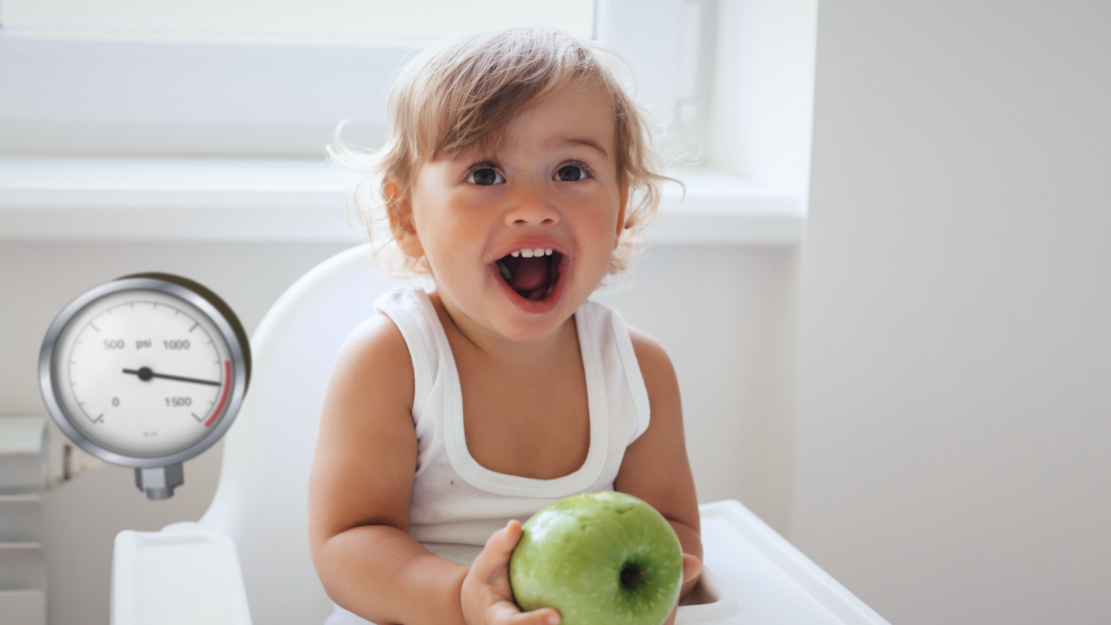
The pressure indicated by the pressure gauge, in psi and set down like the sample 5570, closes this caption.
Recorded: 1300
